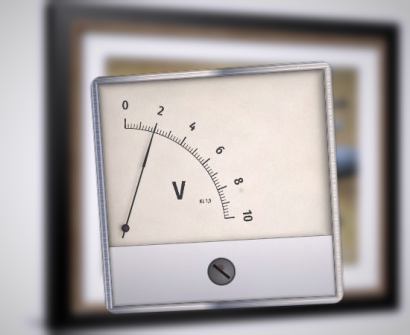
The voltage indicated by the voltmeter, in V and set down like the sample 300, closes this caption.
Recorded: 2
